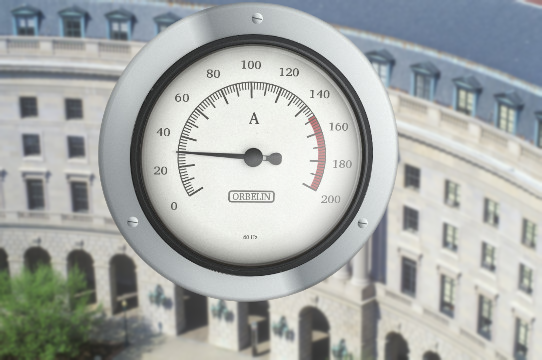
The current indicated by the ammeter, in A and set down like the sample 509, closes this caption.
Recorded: 30
